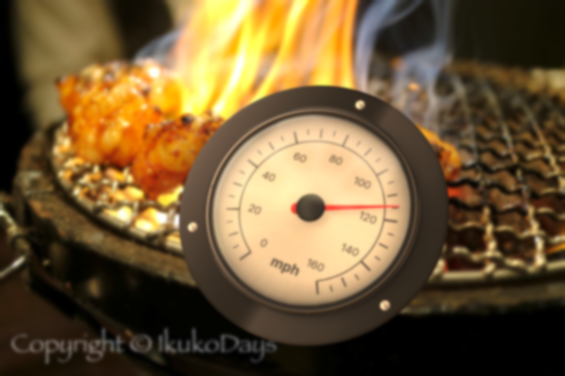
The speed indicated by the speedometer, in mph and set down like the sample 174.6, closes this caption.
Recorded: 115
